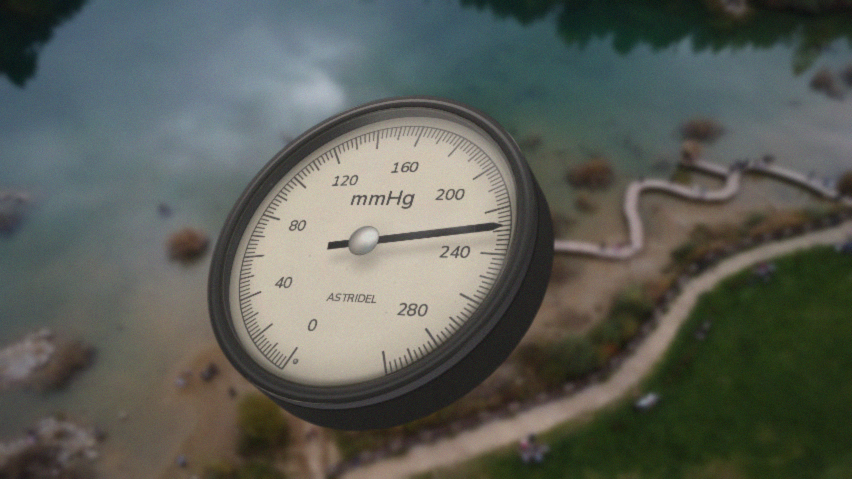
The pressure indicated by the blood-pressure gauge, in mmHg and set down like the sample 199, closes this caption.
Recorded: 230
